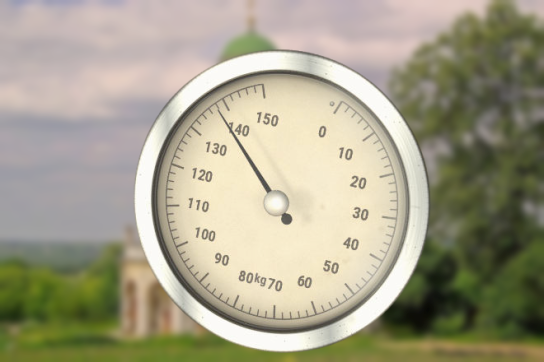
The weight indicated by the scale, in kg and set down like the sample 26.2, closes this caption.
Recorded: 138
